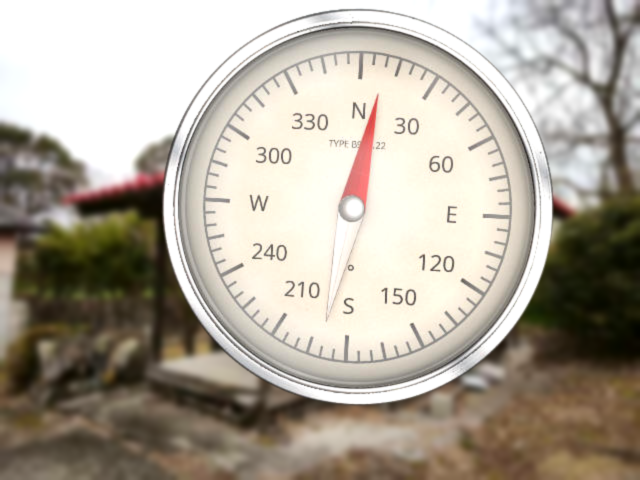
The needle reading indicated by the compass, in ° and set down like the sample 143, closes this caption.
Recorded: 10
